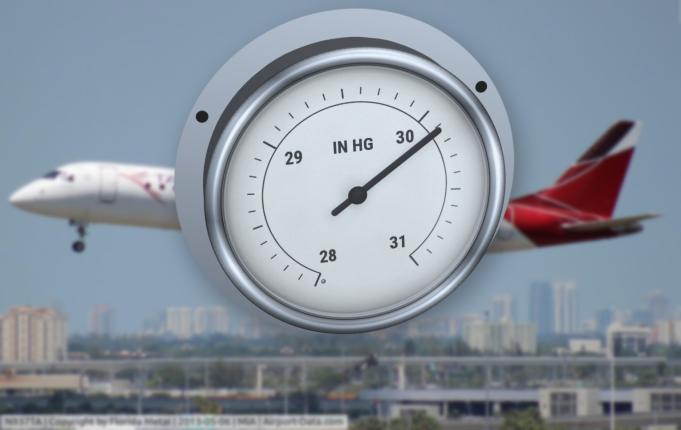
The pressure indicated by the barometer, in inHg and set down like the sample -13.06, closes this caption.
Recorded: 30.1
